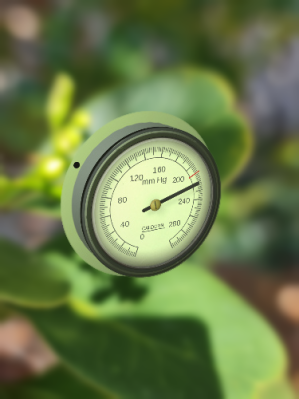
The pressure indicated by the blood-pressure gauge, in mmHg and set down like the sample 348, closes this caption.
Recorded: 220
